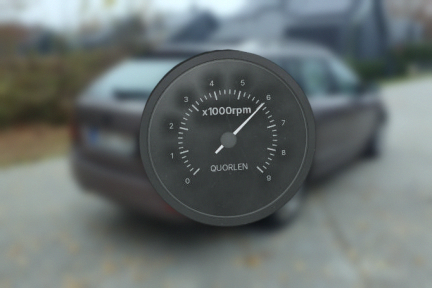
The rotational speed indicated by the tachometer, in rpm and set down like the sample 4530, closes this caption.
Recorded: 6000
